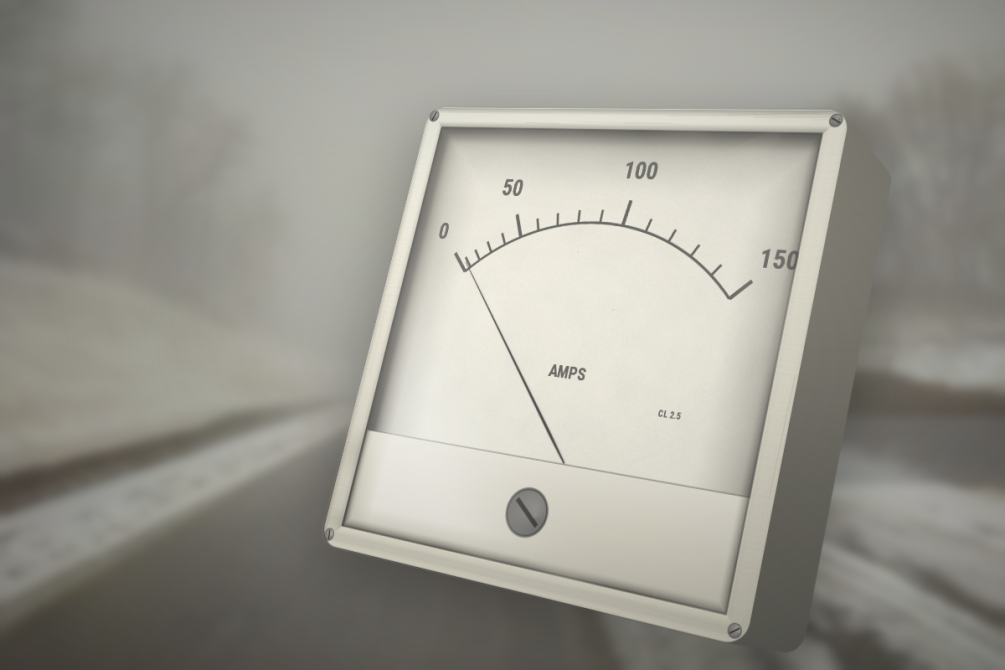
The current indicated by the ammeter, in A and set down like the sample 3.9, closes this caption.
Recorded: 10
